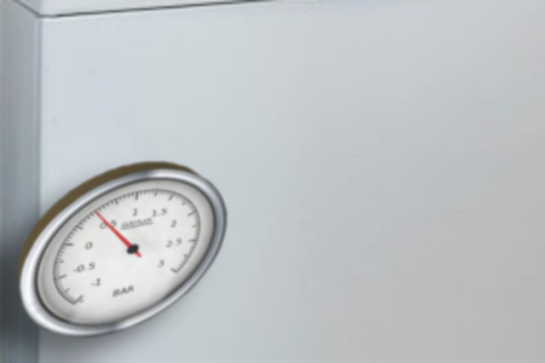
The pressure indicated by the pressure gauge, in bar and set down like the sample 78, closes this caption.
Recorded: 0.5
